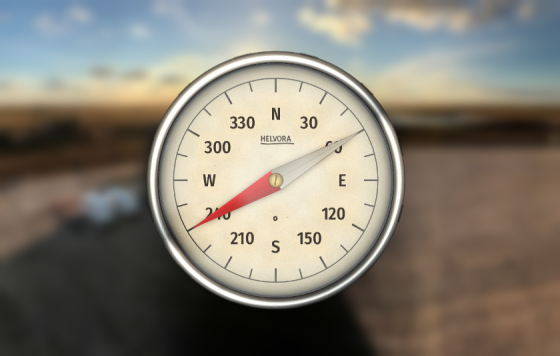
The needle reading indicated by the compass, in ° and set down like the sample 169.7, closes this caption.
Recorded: 240
